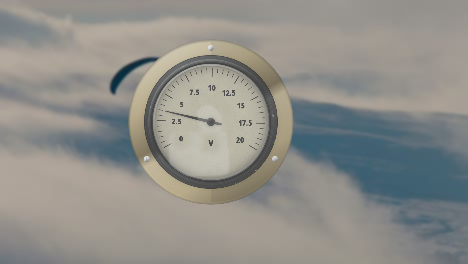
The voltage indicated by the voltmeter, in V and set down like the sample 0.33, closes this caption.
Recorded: 3.5
